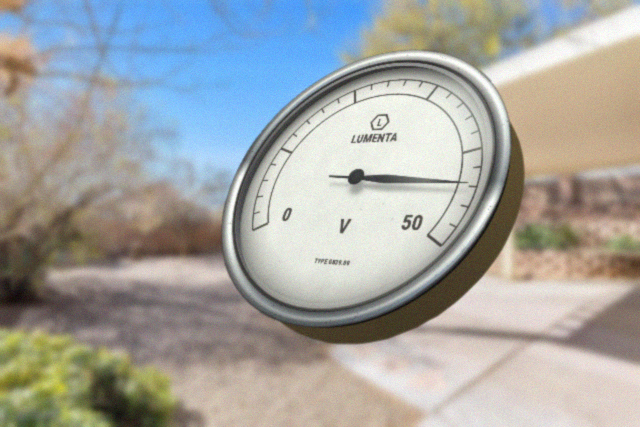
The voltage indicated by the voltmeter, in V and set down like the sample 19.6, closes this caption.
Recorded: 44
